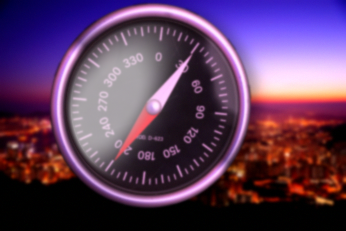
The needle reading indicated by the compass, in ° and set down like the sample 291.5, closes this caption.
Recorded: 210
